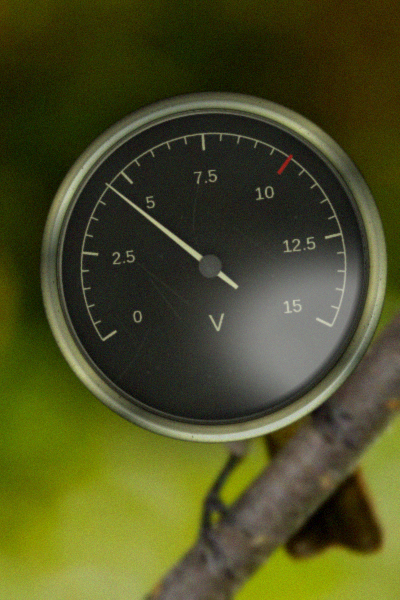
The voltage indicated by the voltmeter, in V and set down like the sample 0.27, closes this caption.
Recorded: 4.5
